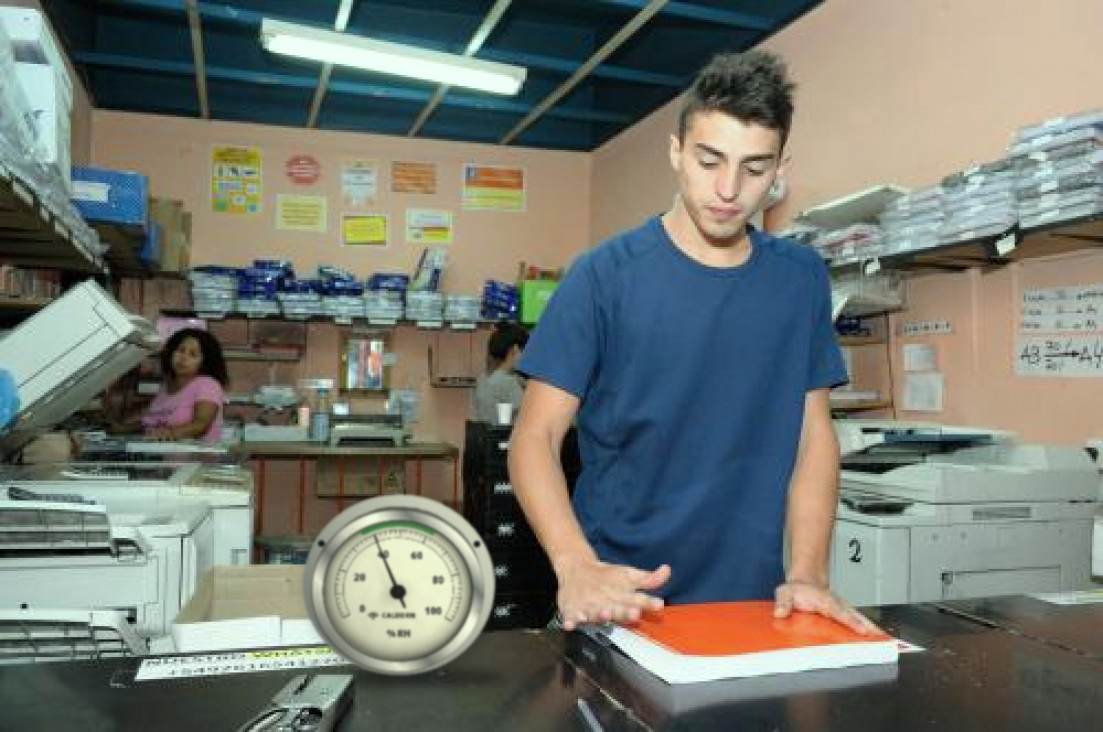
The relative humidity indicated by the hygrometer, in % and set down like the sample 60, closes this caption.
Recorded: 40
